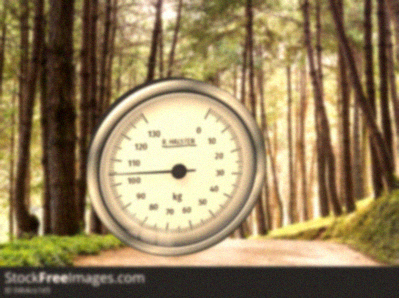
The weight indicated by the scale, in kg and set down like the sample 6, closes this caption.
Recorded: 105
